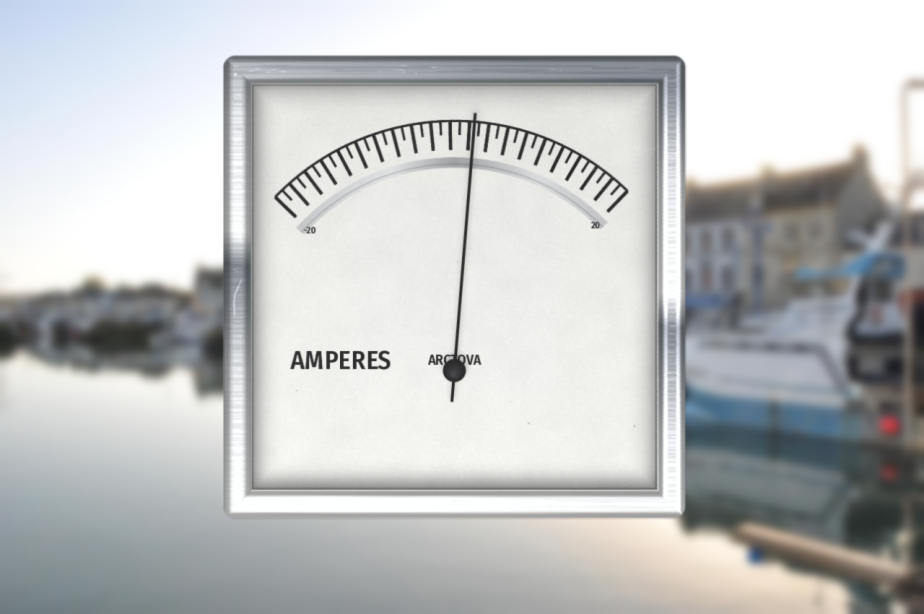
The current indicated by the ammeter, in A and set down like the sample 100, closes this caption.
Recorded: 2.5
